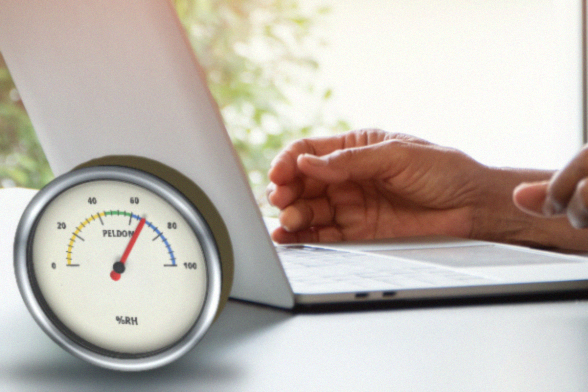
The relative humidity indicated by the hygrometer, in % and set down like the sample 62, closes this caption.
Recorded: 68
